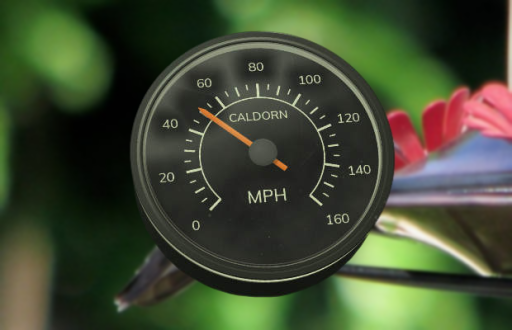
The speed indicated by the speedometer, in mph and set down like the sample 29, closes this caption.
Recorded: 50
